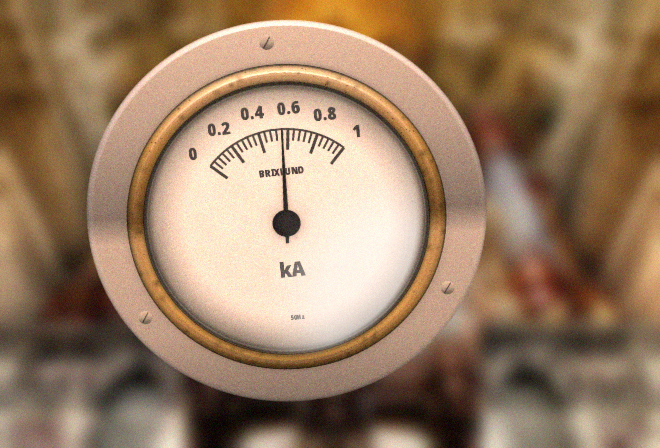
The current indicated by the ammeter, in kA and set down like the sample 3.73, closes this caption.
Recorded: 0.56
